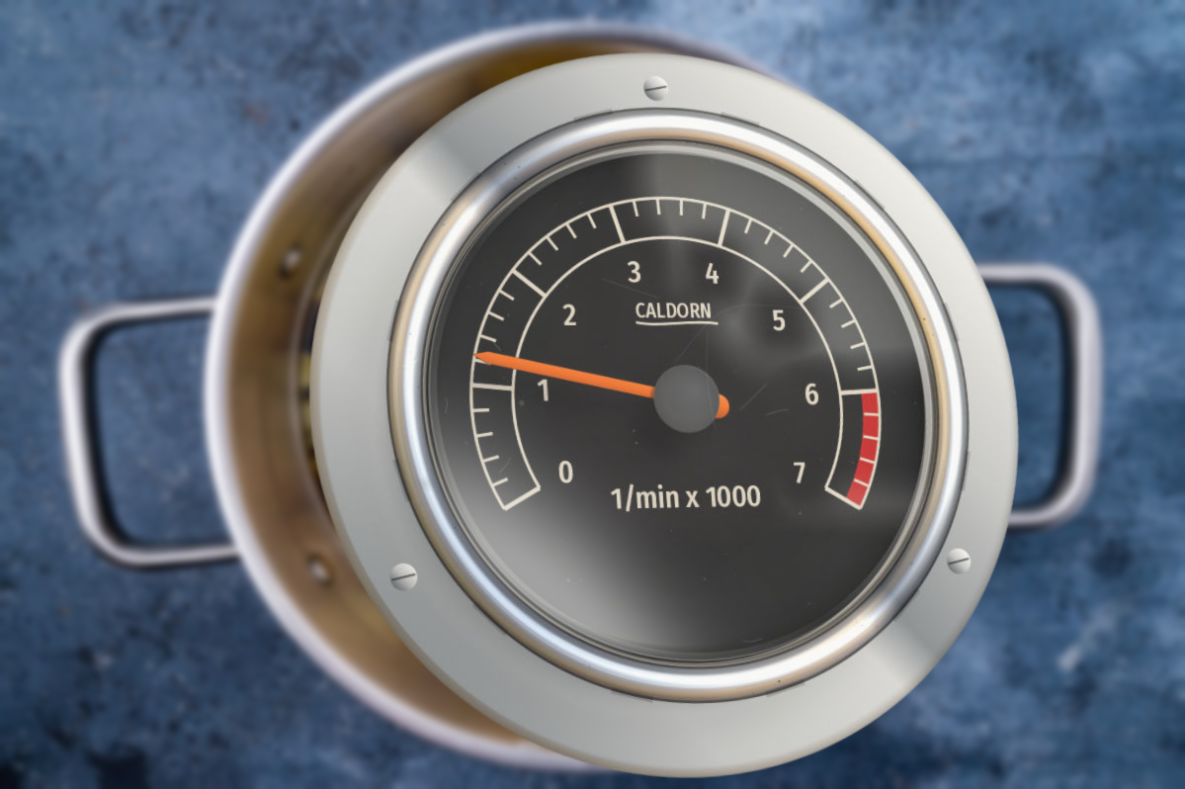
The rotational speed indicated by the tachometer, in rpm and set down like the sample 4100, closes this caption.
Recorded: 1200
